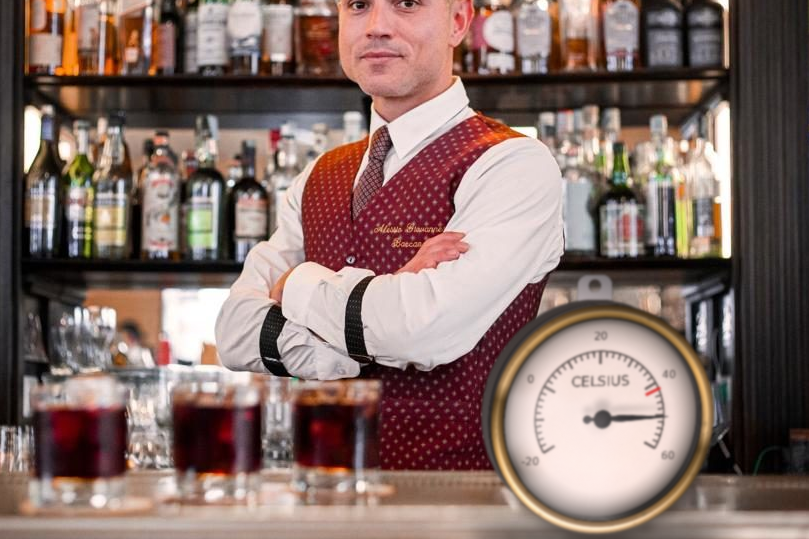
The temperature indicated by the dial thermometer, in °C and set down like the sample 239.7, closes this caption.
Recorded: 50
